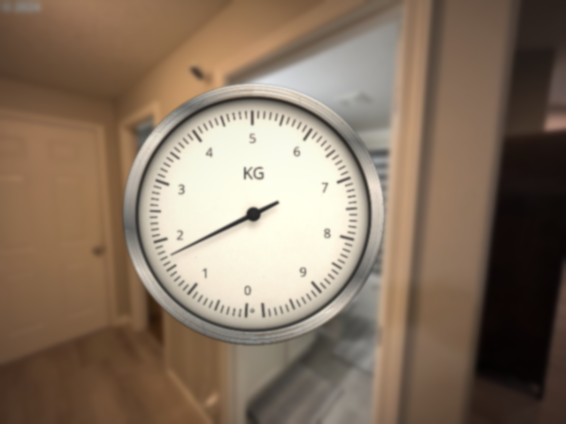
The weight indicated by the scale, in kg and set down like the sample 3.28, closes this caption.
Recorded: 1.7
